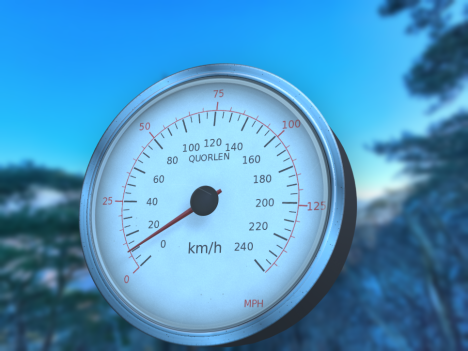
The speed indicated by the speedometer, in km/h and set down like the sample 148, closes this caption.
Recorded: 10
